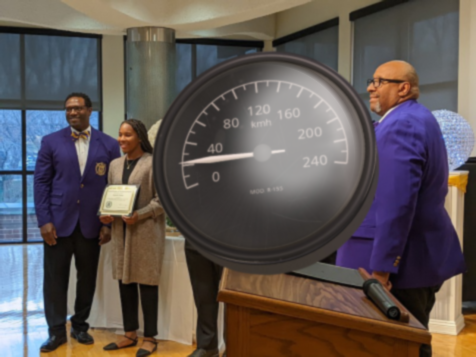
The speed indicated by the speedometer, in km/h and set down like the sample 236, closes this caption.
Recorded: 20
